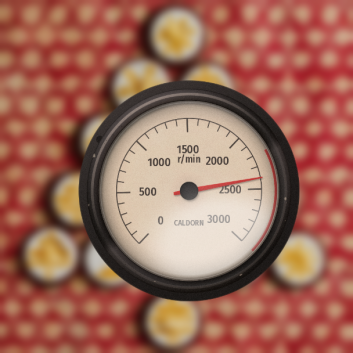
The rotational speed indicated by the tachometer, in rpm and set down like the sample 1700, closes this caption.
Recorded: 2400
